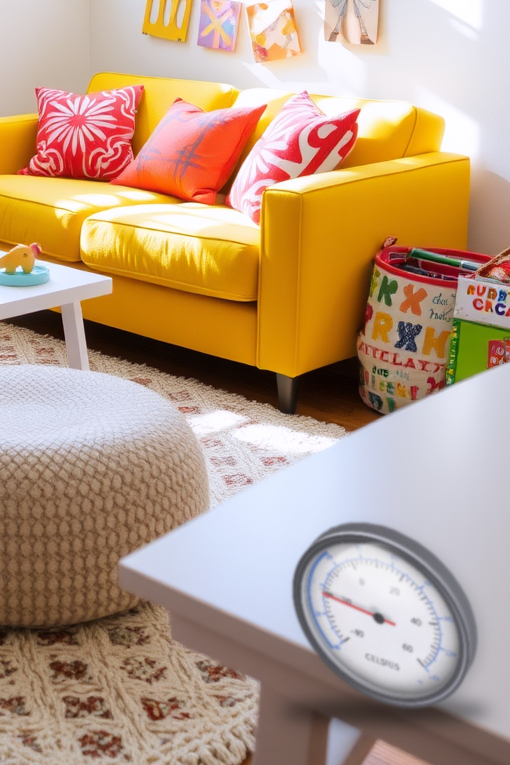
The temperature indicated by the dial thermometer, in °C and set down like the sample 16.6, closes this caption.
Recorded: -20
